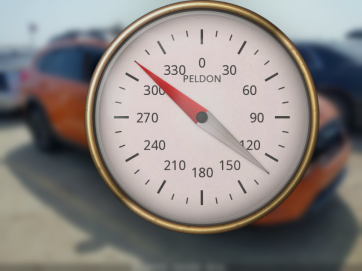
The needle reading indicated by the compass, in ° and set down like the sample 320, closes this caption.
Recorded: 310
